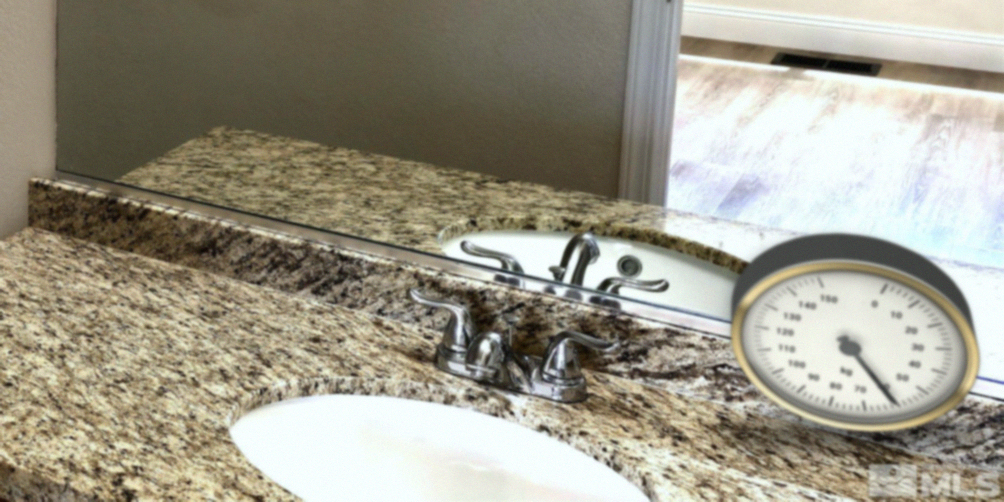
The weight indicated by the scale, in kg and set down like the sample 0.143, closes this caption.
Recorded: 60
